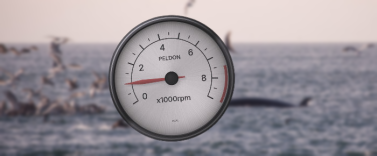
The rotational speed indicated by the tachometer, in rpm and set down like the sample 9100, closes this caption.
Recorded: 1000
